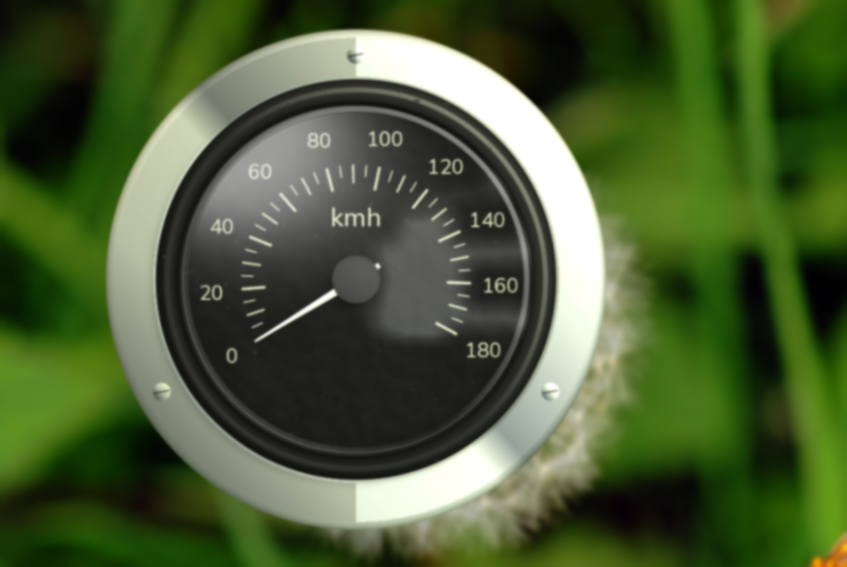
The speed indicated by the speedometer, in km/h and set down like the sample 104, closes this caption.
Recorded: 0
